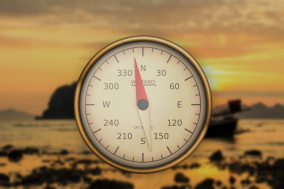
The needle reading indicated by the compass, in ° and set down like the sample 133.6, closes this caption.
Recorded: 350
